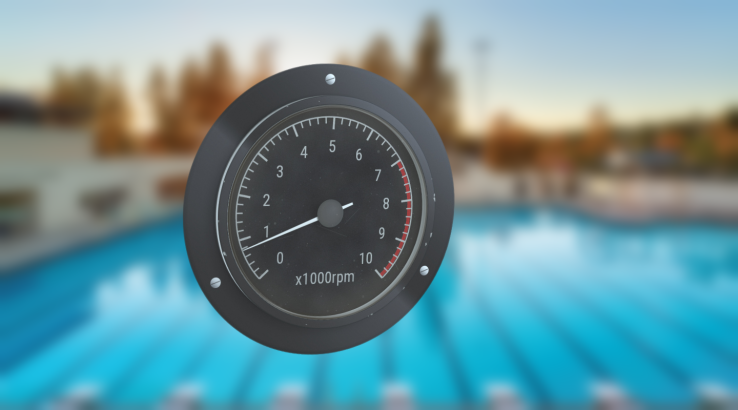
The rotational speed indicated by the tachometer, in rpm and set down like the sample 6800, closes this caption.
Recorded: 800
